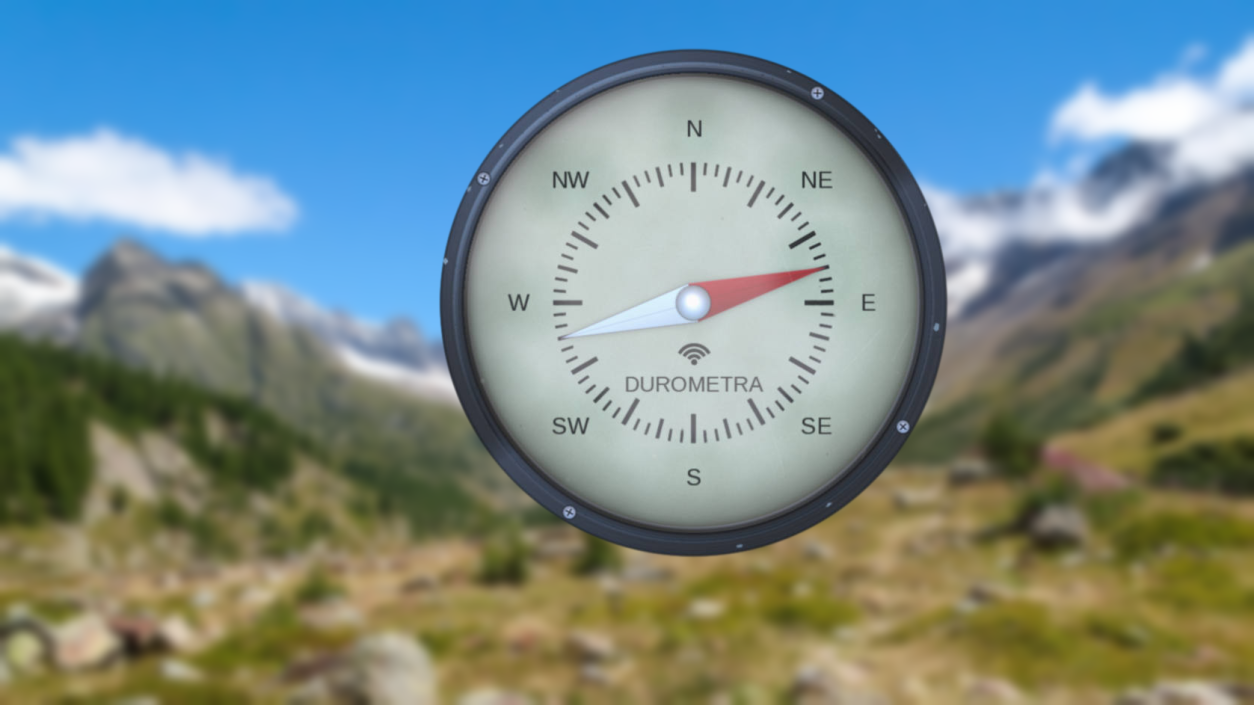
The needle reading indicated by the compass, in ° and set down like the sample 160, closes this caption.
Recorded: 75
